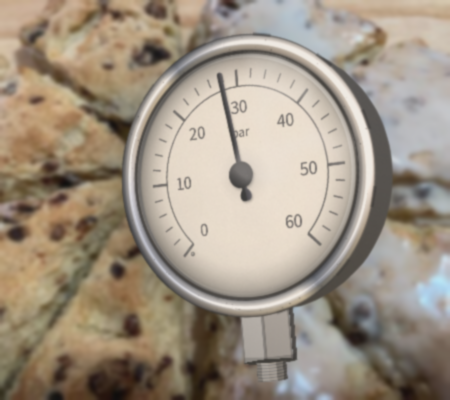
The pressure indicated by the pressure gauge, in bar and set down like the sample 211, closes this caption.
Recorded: 28
